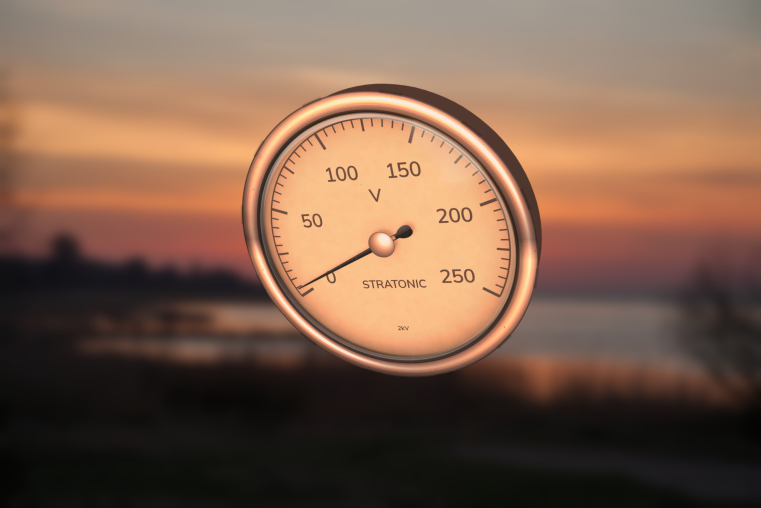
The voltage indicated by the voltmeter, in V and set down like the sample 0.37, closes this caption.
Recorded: 5
